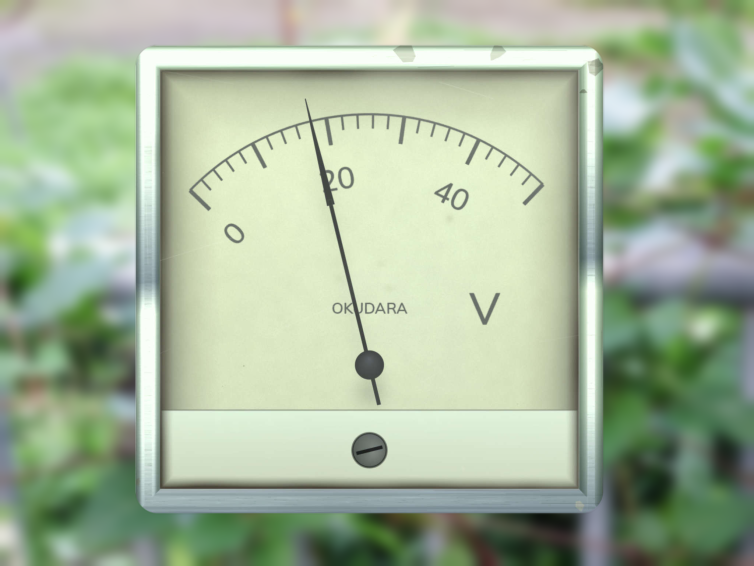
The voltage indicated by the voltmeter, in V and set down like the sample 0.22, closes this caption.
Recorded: 18
